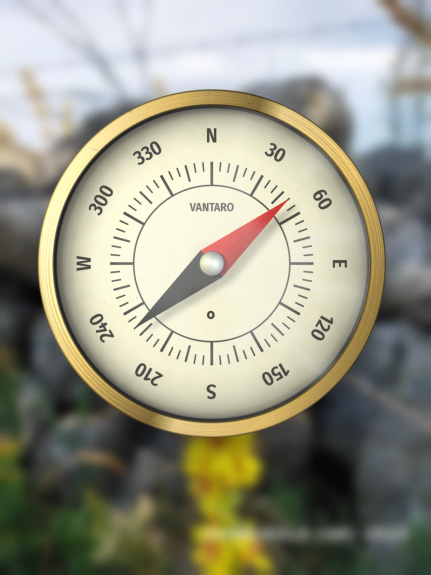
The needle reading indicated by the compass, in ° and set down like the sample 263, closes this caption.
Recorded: 50
